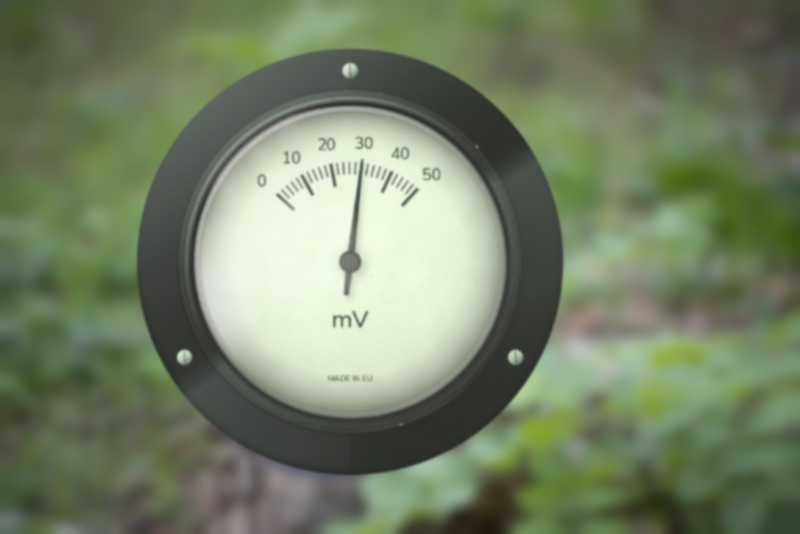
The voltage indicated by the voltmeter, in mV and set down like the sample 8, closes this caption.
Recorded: 30
